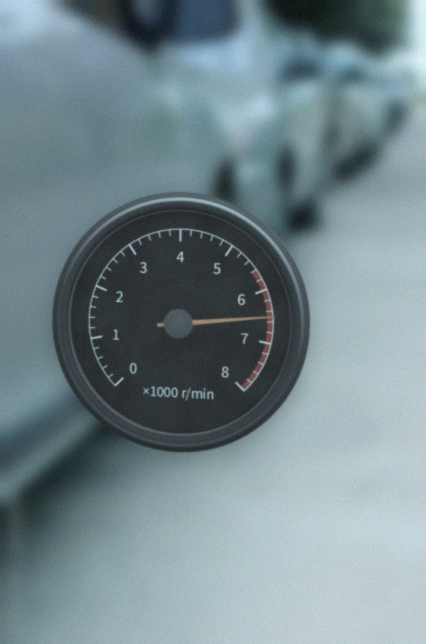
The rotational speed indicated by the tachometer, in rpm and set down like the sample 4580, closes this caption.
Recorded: 6500
